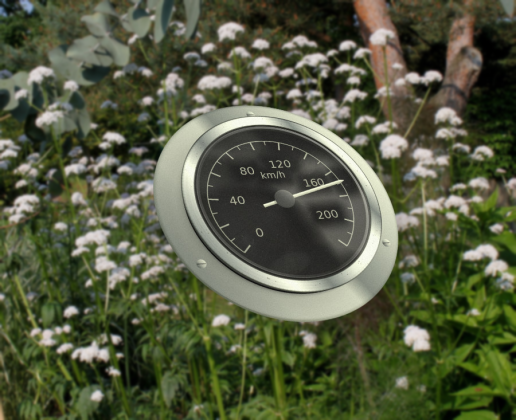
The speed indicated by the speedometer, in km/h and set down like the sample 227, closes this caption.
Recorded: 170
